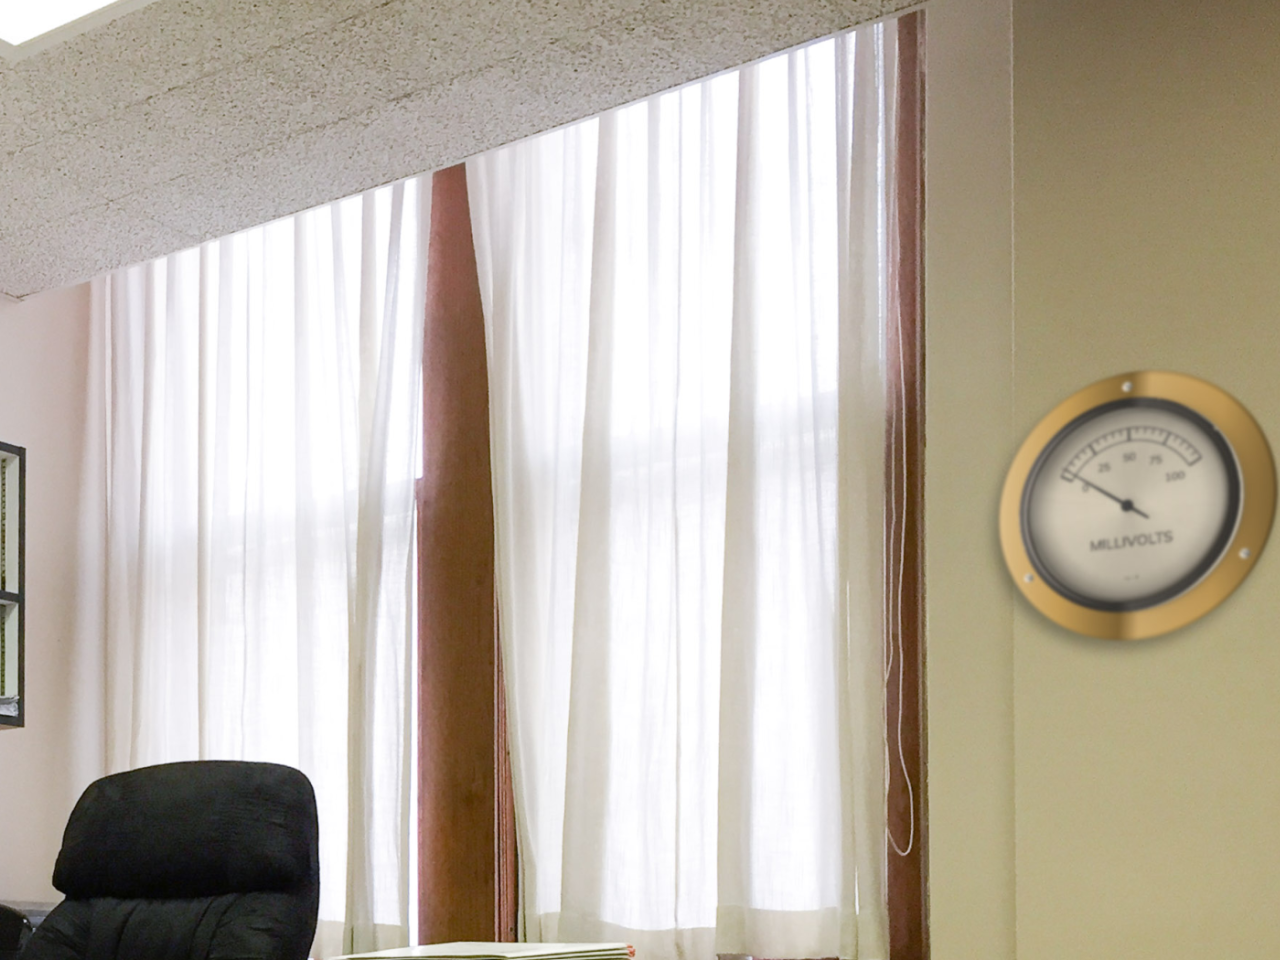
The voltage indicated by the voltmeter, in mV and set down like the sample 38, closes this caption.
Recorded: 5
